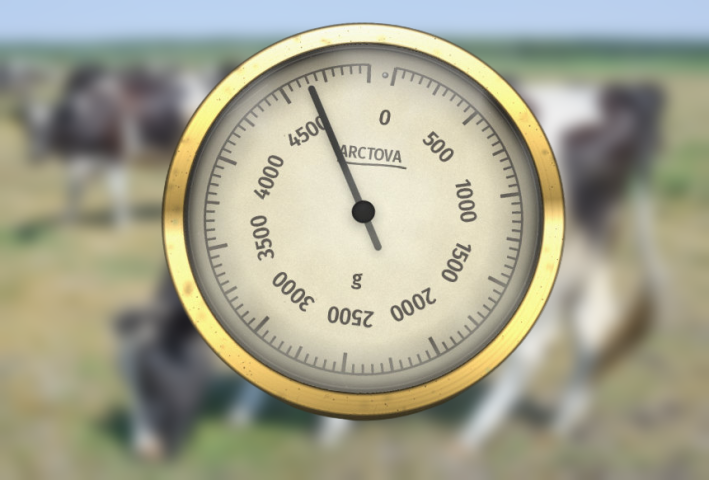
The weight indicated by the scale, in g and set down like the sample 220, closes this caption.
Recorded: 4650
